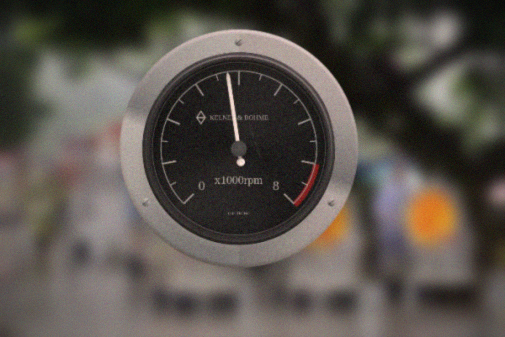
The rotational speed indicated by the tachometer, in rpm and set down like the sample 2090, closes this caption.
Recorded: 3750
